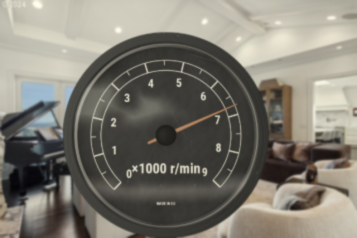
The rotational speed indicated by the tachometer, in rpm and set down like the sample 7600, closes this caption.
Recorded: 6750
